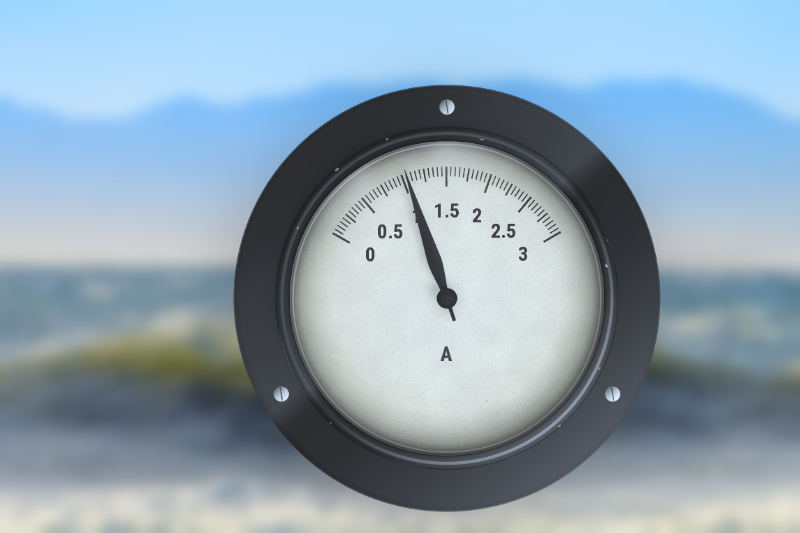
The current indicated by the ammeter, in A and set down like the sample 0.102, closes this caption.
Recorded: 1.05
